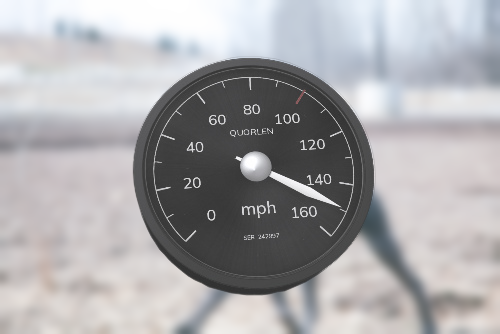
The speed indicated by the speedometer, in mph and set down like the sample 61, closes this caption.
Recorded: 150
